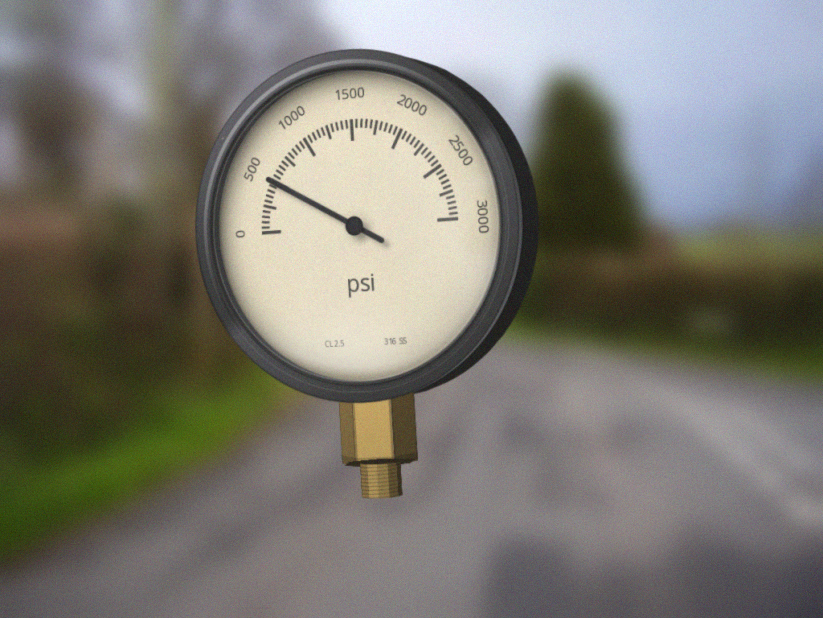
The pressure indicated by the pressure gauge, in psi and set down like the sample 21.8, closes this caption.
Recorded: 500
